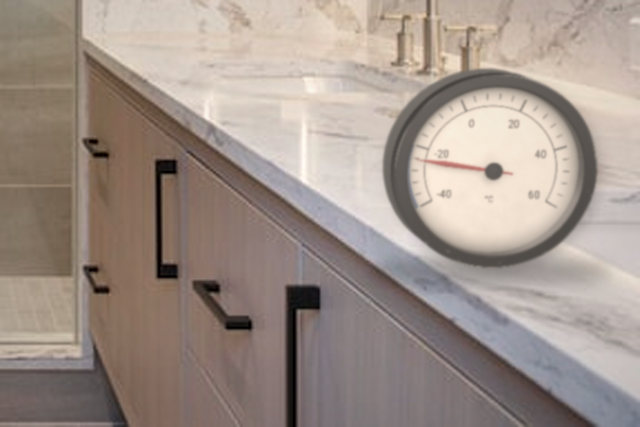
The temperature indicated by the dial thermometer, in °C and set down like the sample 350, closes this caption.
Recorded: -24
